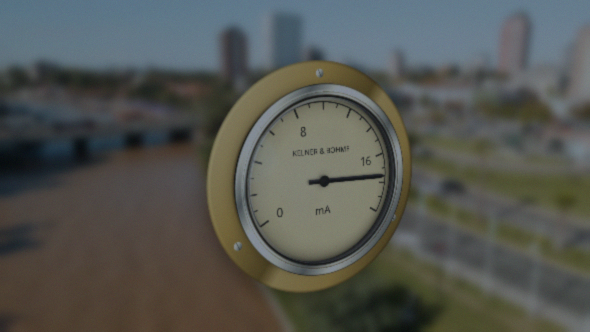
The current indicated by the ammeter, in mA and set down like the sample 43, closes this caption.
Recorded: 17.5
